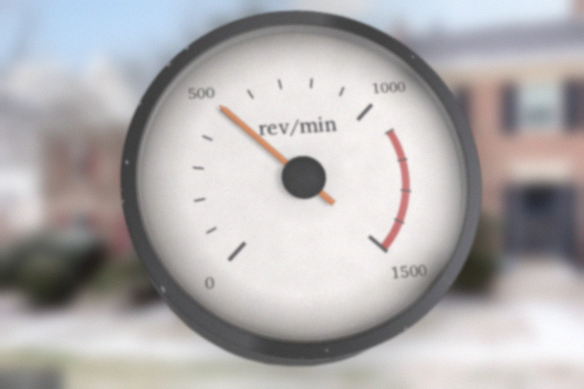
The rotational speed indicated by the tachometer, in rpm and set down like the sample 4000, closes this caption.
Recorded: 500
